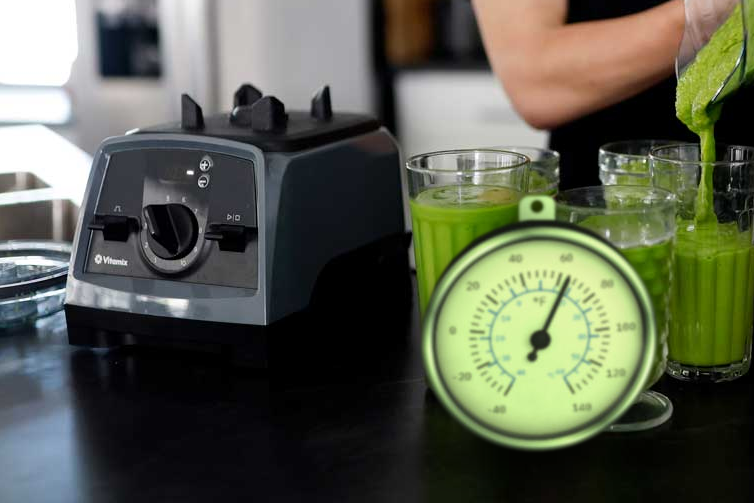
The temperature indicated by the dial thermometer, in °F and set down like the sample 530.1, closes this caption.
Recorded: 64
